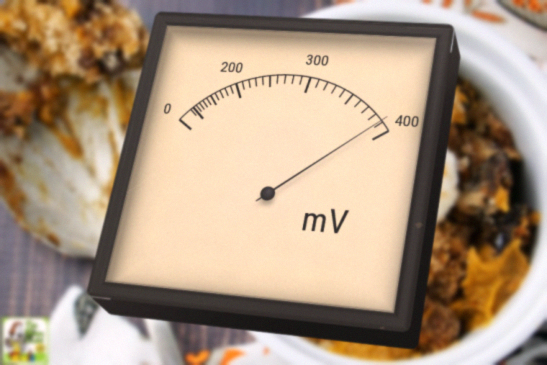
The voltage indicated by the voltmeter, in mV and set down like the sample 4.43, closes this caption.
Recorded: 390
